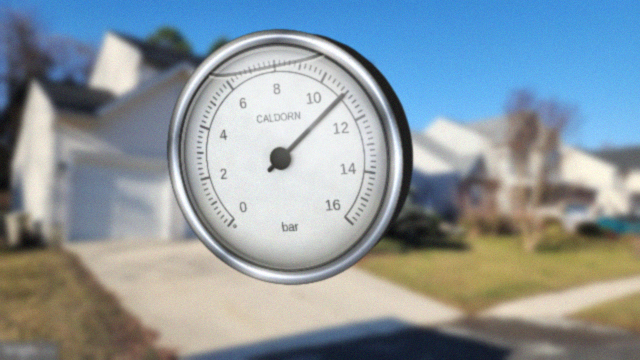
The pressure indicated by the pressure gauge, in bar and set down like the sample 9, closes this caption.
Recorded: 11
